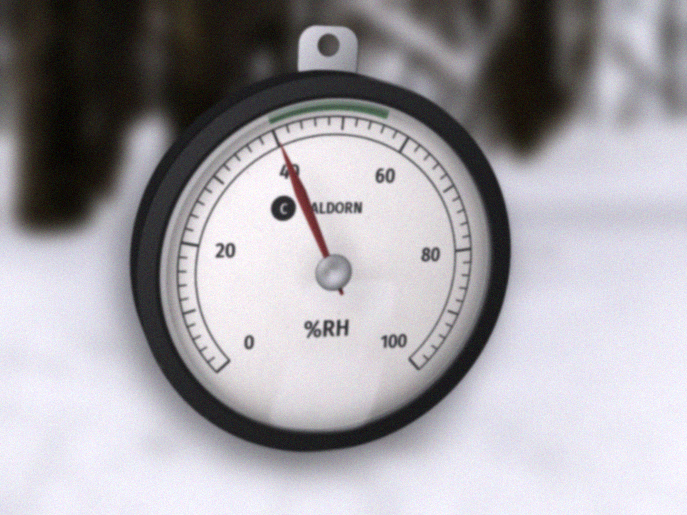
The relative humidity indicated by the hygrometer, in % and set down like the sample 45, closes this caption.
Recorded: 40
